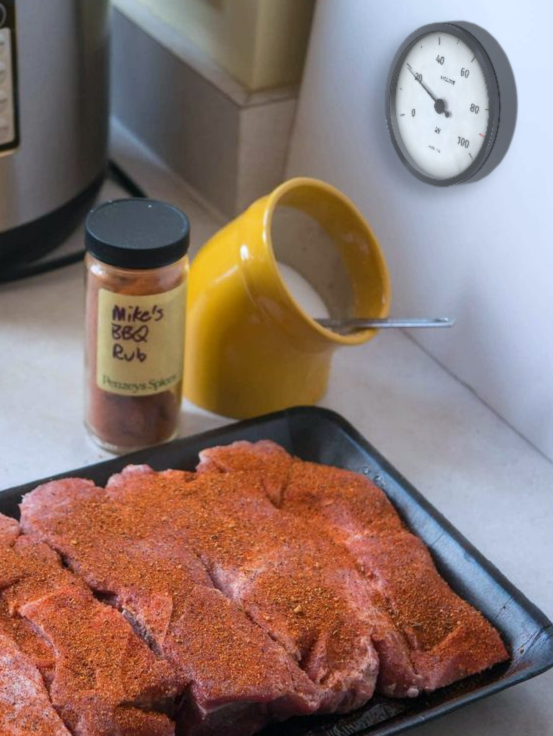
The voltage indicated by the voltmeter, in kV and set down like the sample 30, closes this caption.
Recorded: 20
